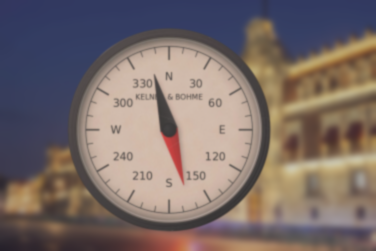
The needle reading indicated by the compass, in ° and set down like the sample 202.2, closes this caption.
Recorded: 165
